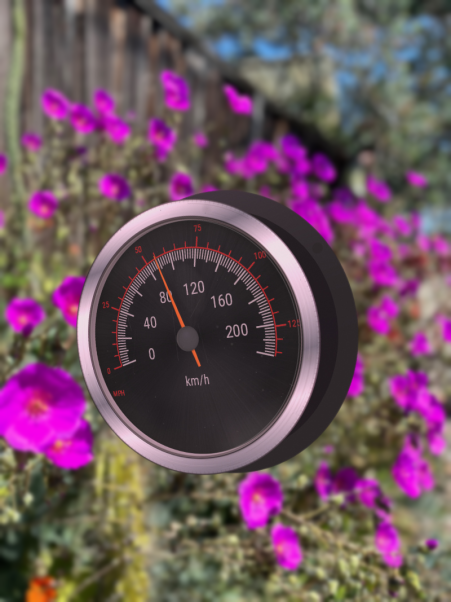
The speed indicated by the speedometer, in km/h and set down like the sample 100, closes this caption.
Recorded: 90
